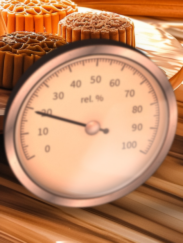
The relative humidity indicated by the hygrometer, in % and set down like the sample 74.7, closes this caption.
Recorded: 20
